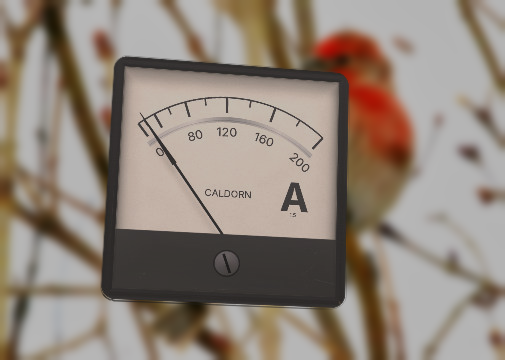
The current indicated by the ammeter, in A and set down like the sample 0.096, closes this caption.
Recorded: 20
